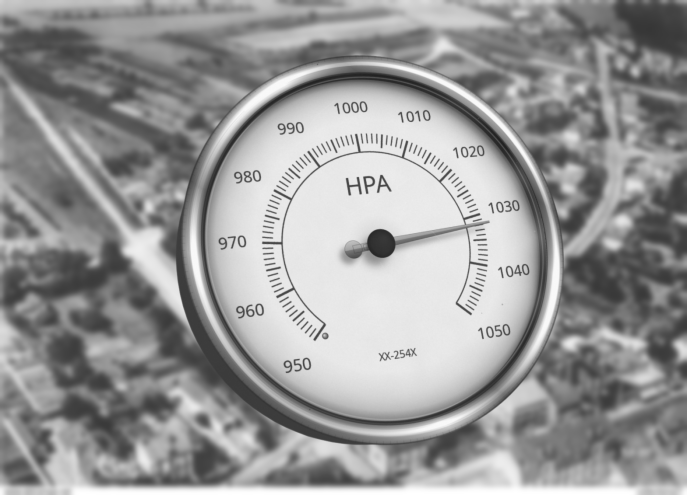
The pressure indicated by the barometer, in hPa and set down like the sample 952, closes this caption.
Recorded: 1032
